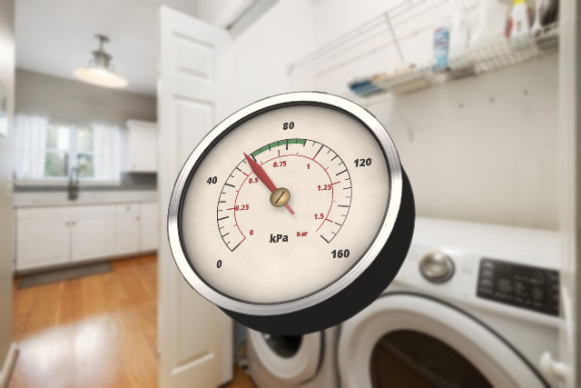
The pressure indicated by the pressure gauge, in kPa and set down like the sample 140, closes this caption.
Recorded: 57.5
